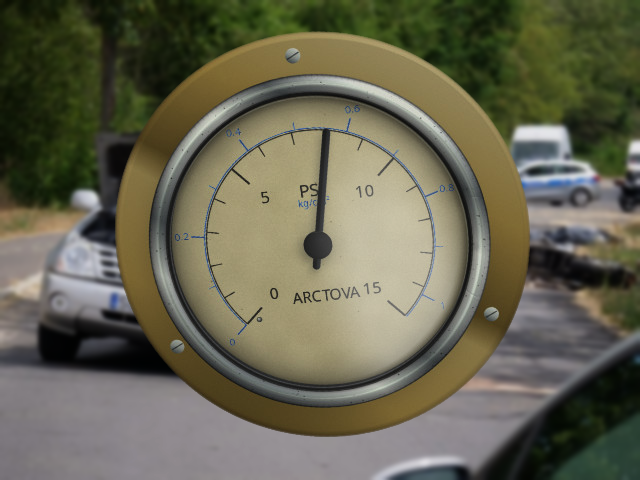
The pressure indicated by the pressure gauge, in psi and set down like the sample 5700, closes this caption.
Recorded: 8
